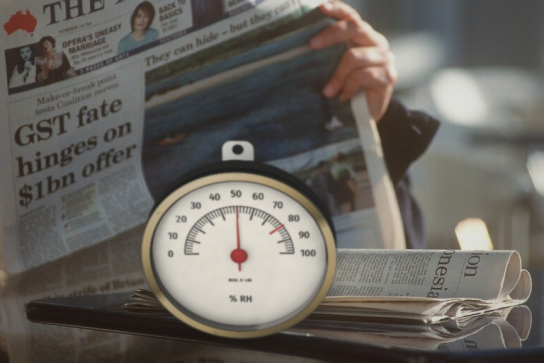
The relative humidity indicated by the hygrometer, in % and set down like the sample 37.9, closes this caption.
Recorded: 50
